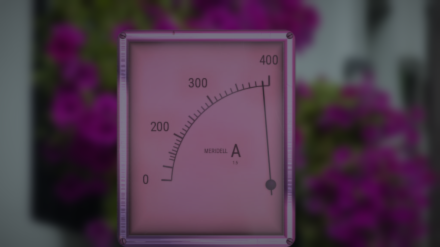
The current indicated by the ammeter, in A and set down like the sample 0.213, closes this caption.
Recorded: 390
